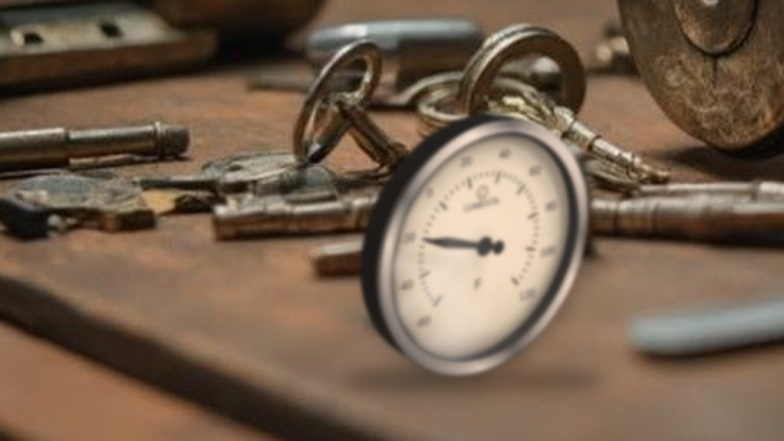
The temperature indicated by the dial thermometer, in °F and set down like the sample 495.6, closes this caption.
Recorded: -20
